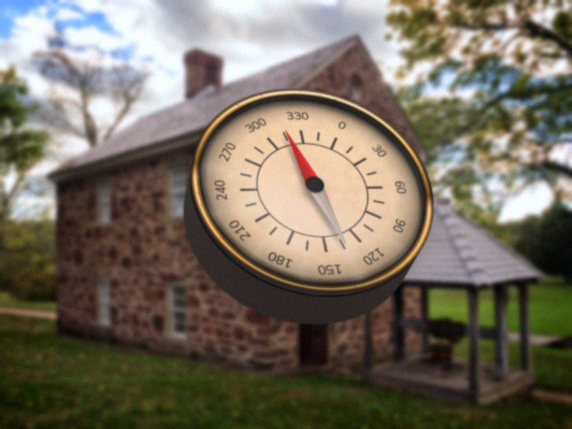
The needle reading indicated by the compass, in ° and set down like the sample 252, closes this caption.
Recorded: 315
